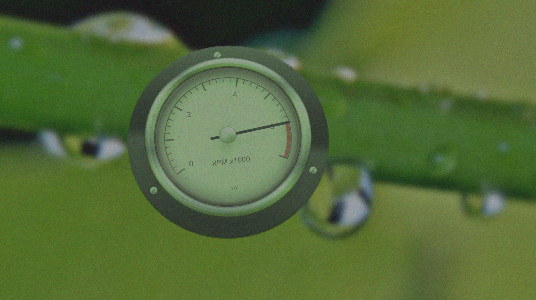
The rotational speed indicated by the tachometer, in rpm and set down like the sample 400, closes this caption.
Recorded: 6000
